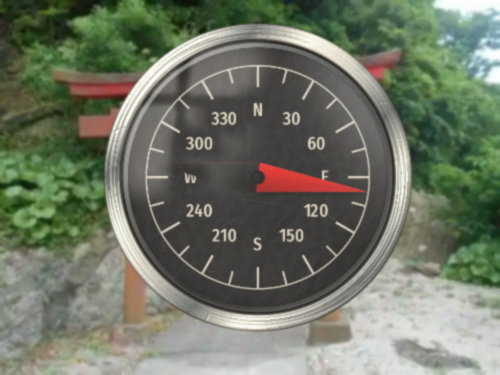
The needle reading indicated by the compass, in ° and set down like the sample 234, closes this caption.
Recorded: 97.5
